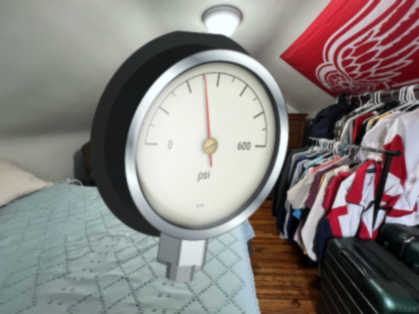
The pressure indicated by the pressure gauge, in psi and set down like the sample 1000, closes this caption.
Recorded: 250
